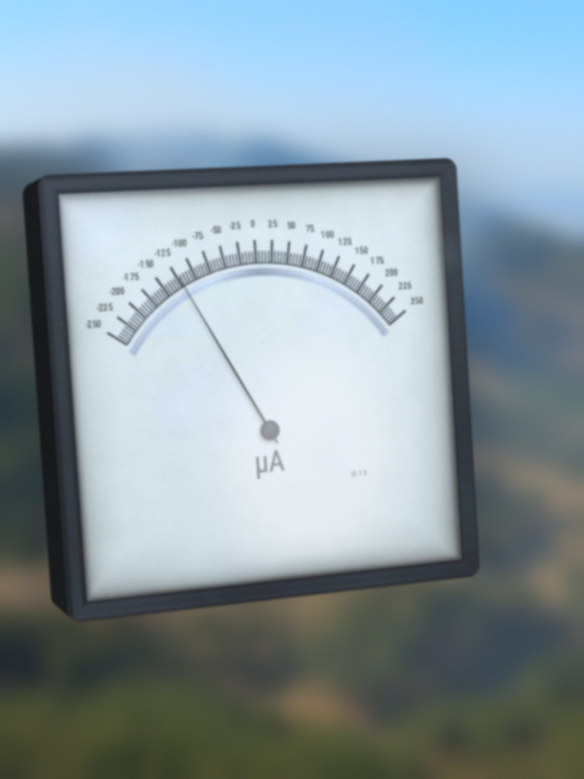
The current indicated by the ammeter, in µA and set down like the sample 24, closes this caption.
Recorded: -125
